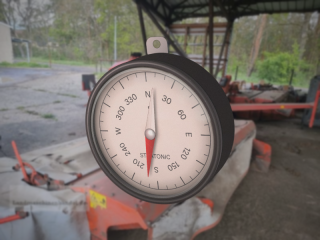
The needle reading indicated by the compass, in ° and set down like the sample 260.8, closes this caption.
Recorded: 190
